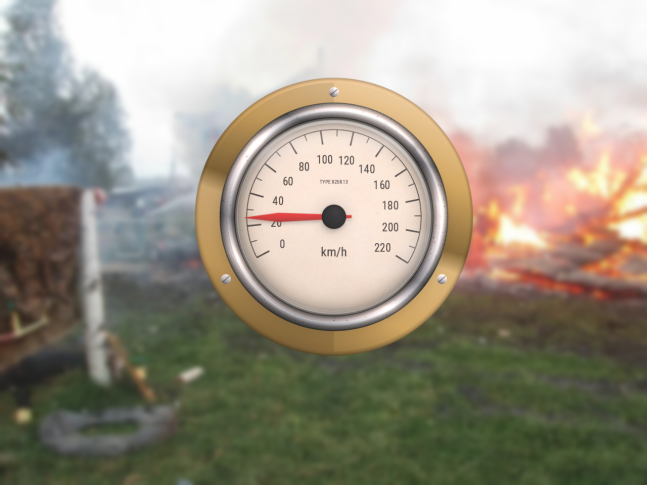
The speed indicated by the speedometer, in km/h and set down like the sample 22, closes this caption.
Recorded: 25
